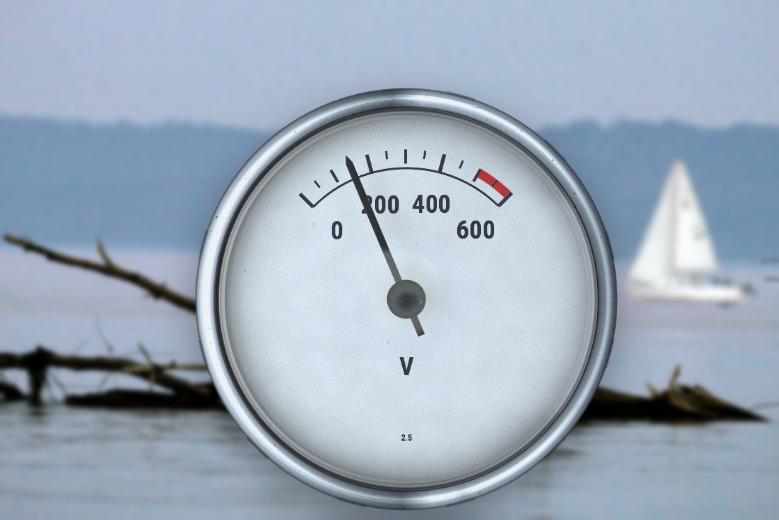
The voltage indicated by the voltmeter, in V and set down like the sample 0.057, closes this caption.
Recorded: 150
